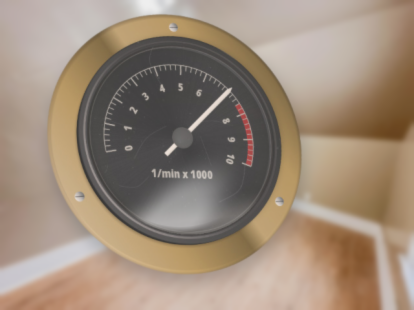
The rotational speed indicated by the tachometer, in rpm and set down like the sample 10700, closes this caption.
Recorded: 7000
